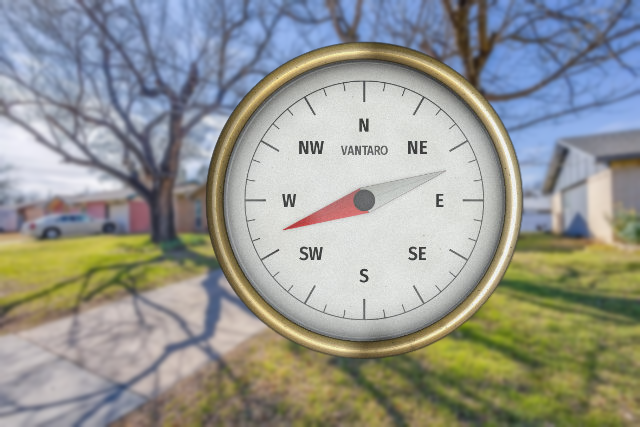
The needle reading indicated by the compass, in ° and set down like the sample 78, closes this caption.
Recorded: 250
